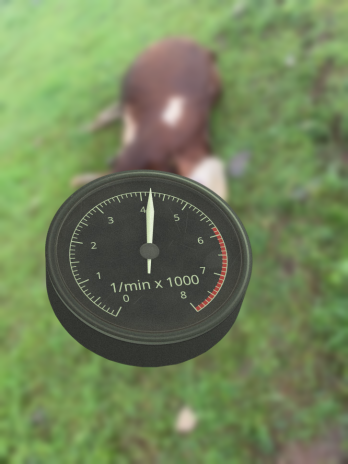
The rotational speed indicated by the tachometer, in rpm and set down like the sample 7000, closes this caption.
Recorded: 4200
